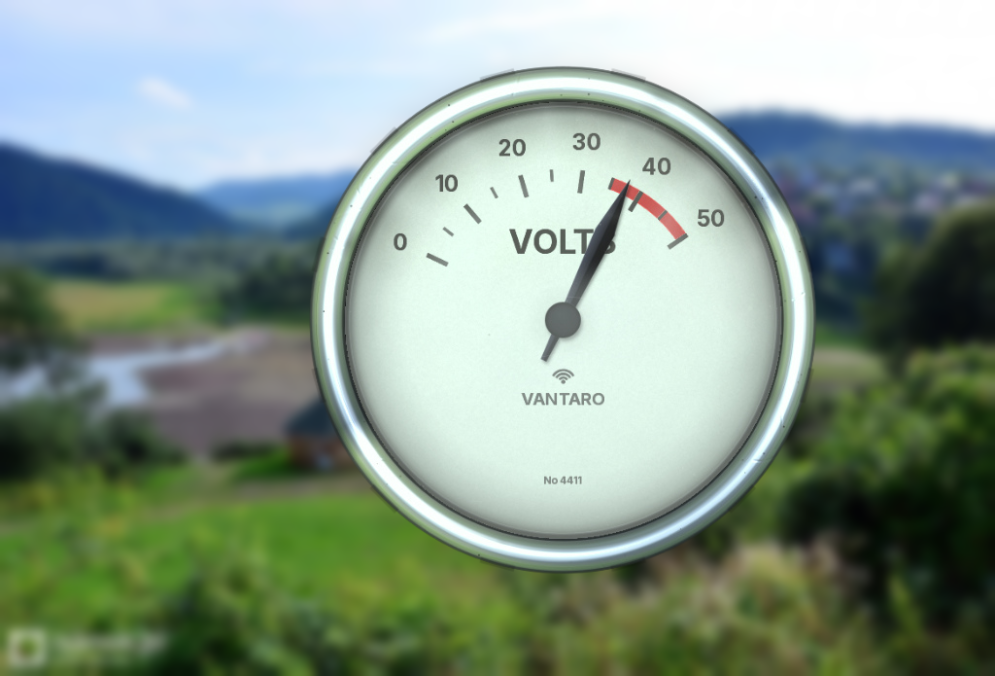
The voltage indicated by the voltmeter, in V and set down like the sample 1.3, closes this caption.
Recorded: 37.5
